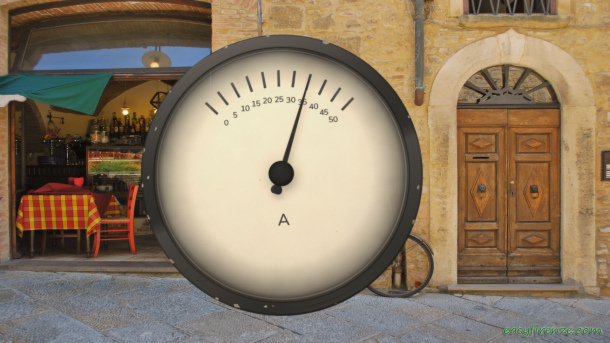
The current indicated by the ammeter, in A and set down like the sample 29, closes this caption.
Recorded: 35
